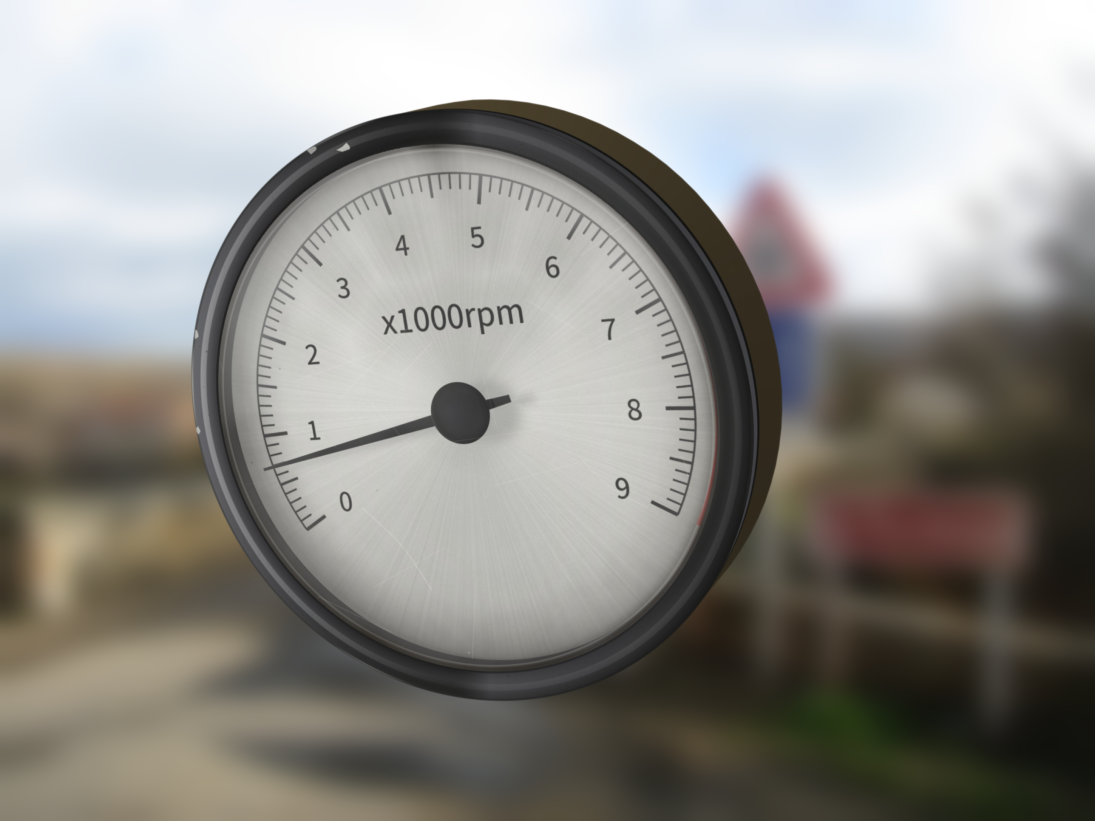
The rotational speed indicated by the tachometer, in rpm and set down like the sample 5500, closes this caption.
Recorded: 700
